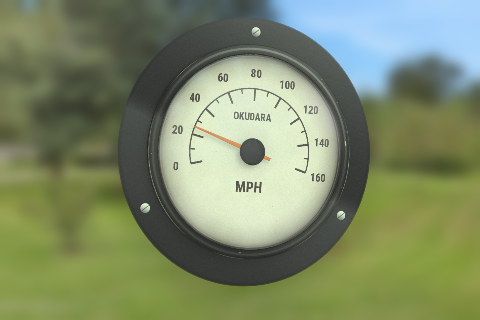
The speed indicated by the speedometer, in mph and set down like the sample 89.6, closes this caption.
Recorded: 25
